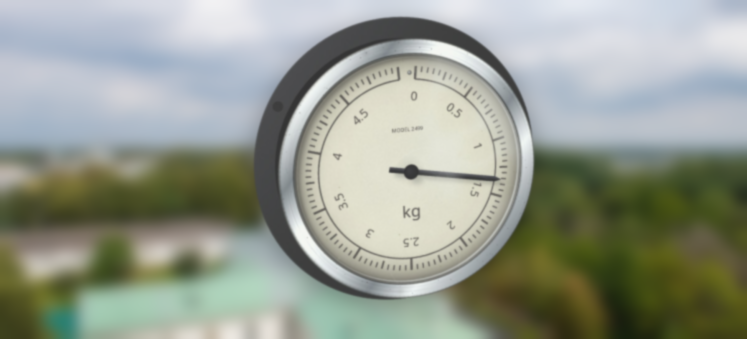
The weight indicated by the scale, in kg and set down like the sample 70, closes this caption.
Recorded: 1.35
